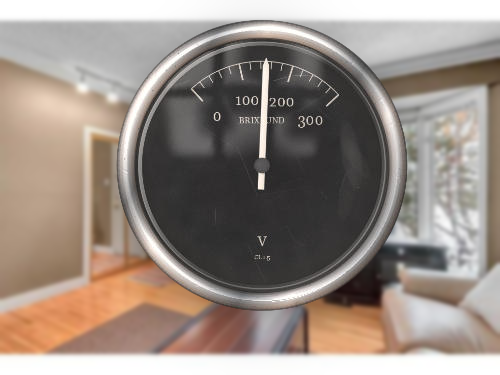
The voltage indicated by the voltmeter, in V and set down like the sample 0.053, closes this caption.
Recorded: 150
